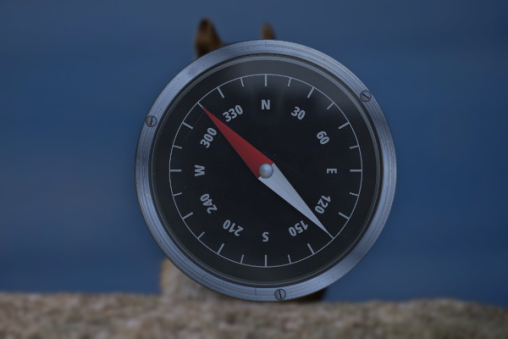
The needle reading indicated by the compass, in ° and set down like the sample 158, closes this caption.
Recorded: 315
